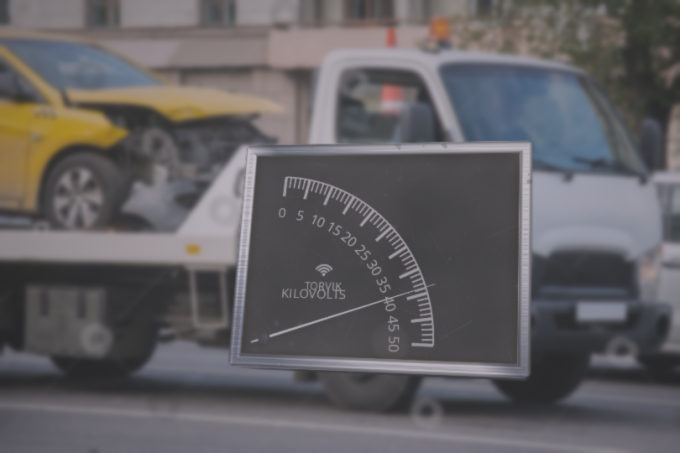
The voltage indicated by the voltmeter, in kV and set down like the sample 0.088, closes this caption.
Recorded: 39
